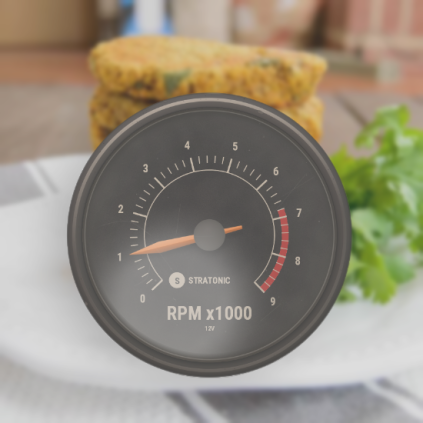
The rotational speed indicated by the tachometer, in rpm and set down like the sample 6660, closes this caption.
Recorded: 1000
